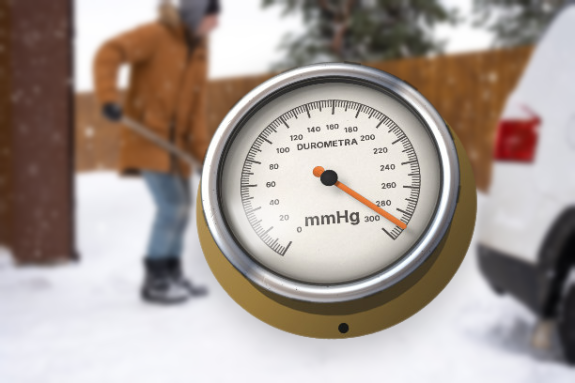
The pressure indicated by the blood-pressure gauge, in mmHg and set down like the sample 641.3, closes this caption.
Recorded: 290
